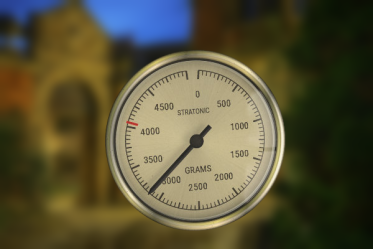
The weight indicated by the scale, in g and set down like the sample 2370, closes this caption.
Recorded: 3150
